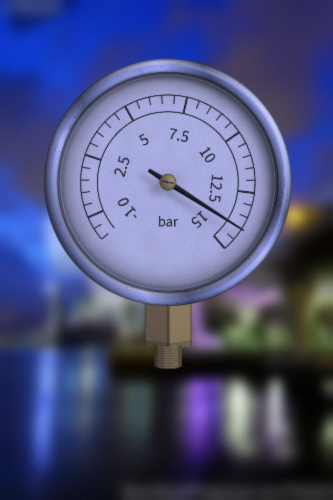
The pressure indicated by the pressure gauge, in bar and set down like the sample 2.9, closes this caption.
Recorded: 14
